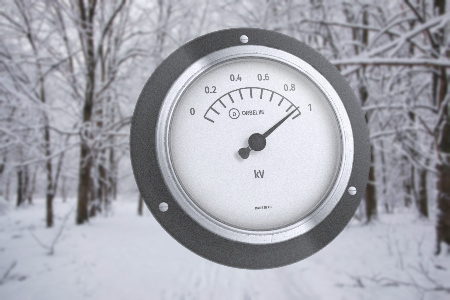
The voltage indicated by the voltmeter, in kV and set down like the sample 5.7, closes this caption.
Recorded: 0.95
